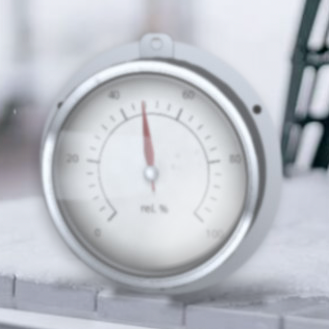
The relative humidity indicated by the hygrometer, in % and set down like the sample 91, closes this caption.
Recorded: 48
